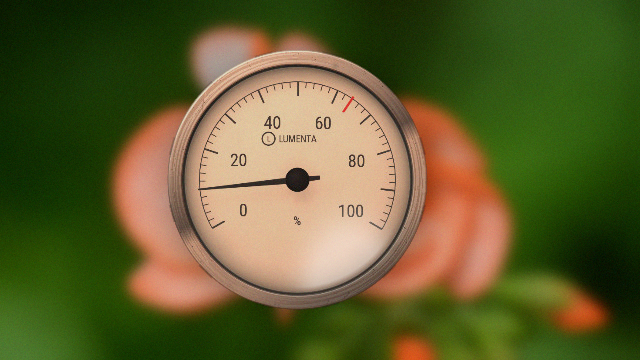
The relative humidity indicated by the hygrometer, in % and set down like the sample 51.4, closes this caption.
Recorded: 10
